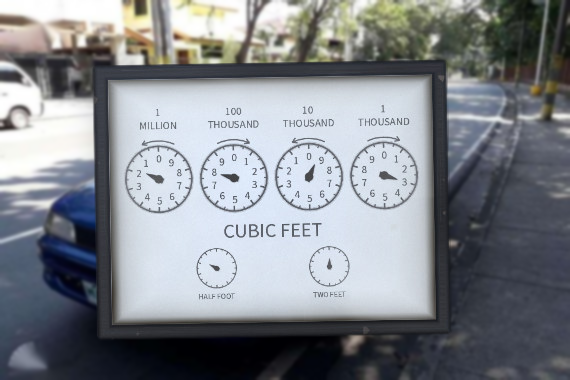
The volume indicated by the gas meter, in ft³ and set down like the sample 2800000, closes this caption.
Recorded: 179300
